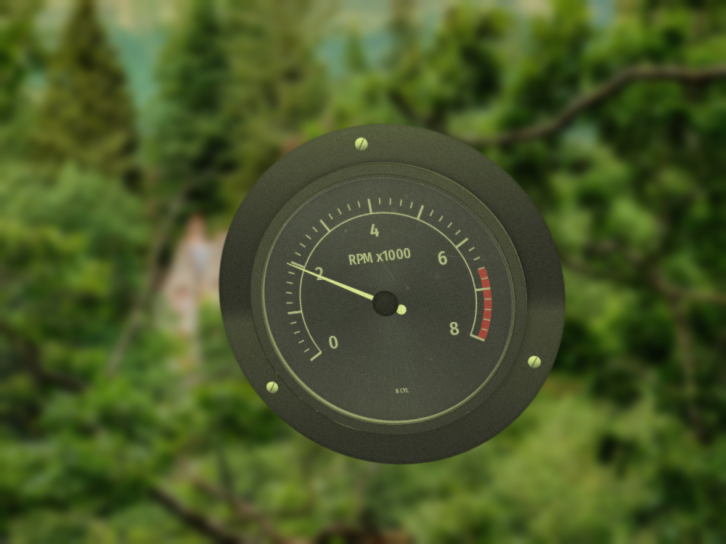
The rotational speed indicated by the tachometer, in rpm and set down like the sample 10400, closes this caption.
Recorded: 2000
